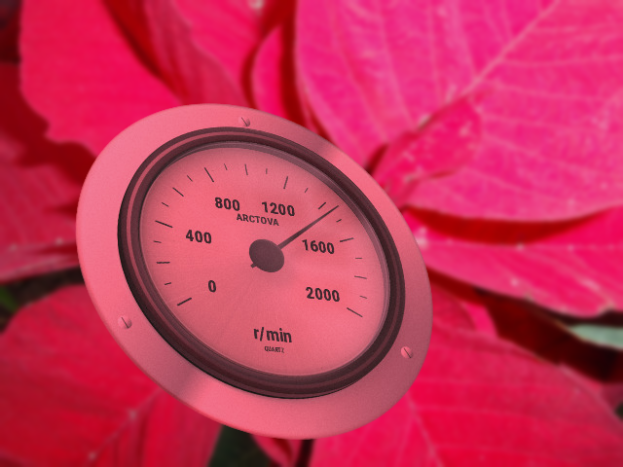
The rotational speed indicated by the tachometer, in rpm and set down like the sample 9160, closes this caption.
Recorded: 1450
